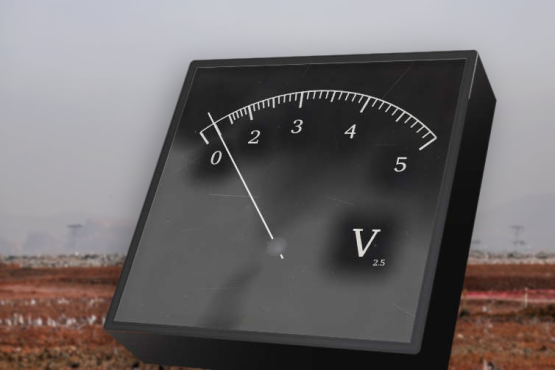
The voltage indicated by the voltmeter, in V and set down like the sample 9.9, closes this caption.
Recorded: 1
